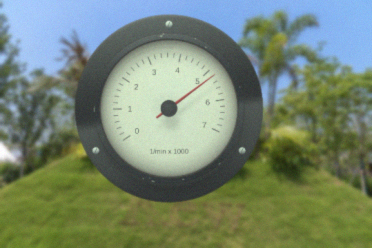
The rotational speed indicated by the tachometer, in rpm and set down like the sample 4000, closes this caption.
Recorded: 5200
